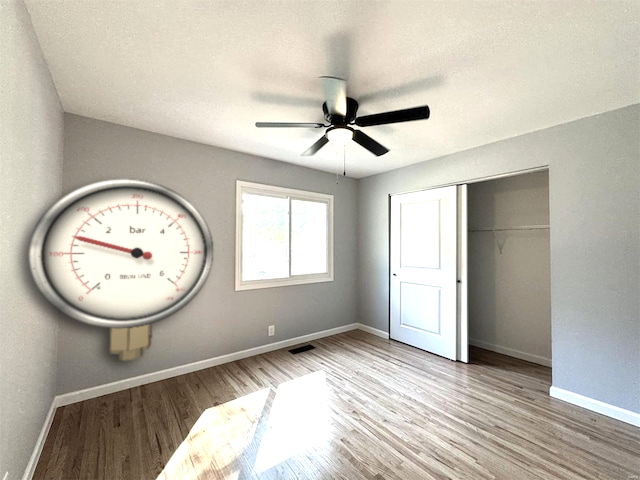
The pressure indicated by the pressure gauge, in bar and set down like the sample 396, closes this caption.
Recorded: 1.4
